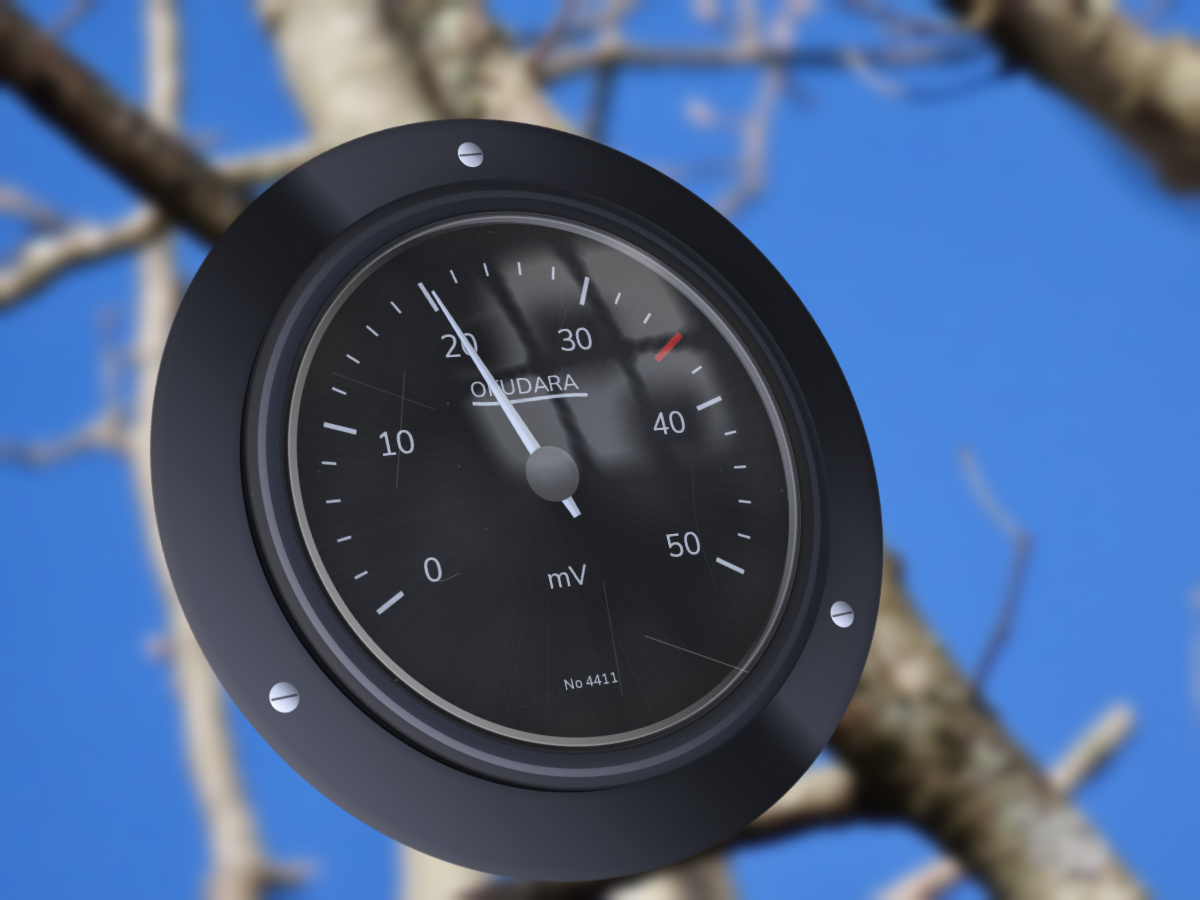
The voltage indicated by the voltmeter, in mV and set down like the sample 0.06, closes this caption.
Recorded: 20
